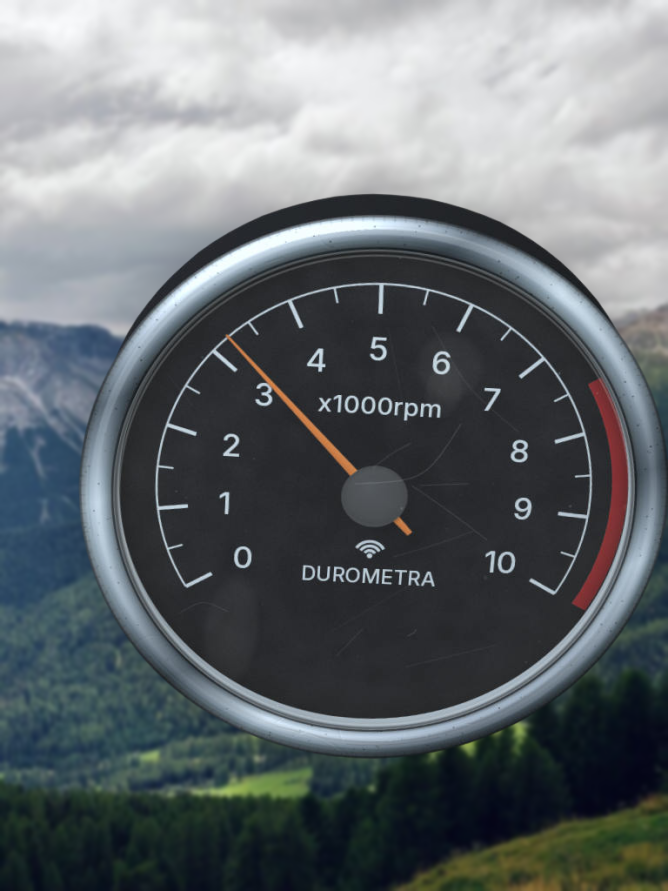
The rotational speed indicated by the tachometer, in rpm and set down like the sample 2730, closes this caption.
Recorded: 3250
